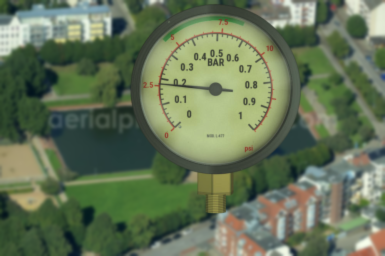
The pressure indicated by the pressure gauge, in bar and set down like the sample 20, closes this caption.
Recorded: 0.18
